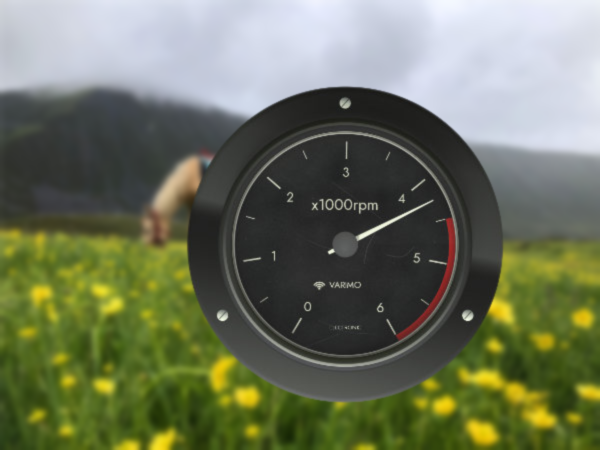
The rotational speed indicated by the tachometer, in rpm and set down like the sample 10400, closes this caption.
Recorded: 4250
